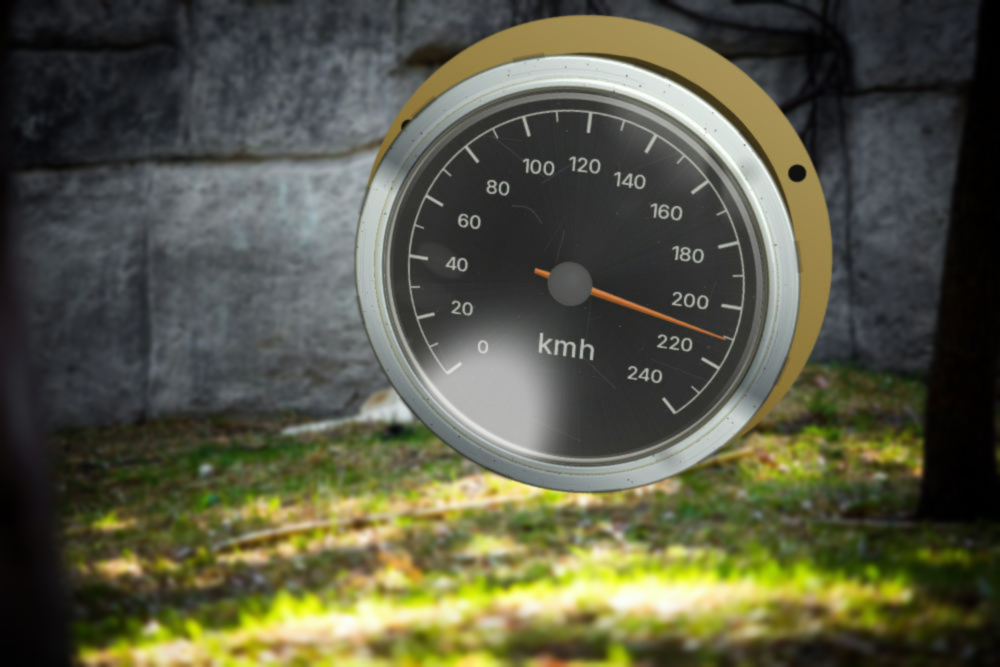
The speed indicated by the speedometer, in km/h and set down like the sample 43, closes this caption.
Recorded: 210
